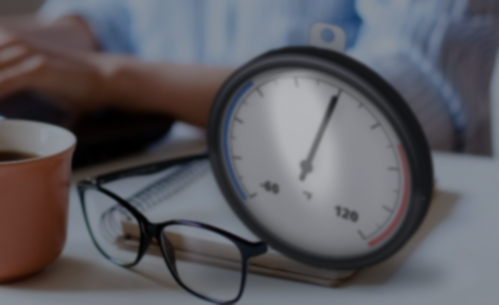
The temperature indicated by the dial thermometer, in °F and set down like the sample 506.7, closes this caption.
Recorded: 40
